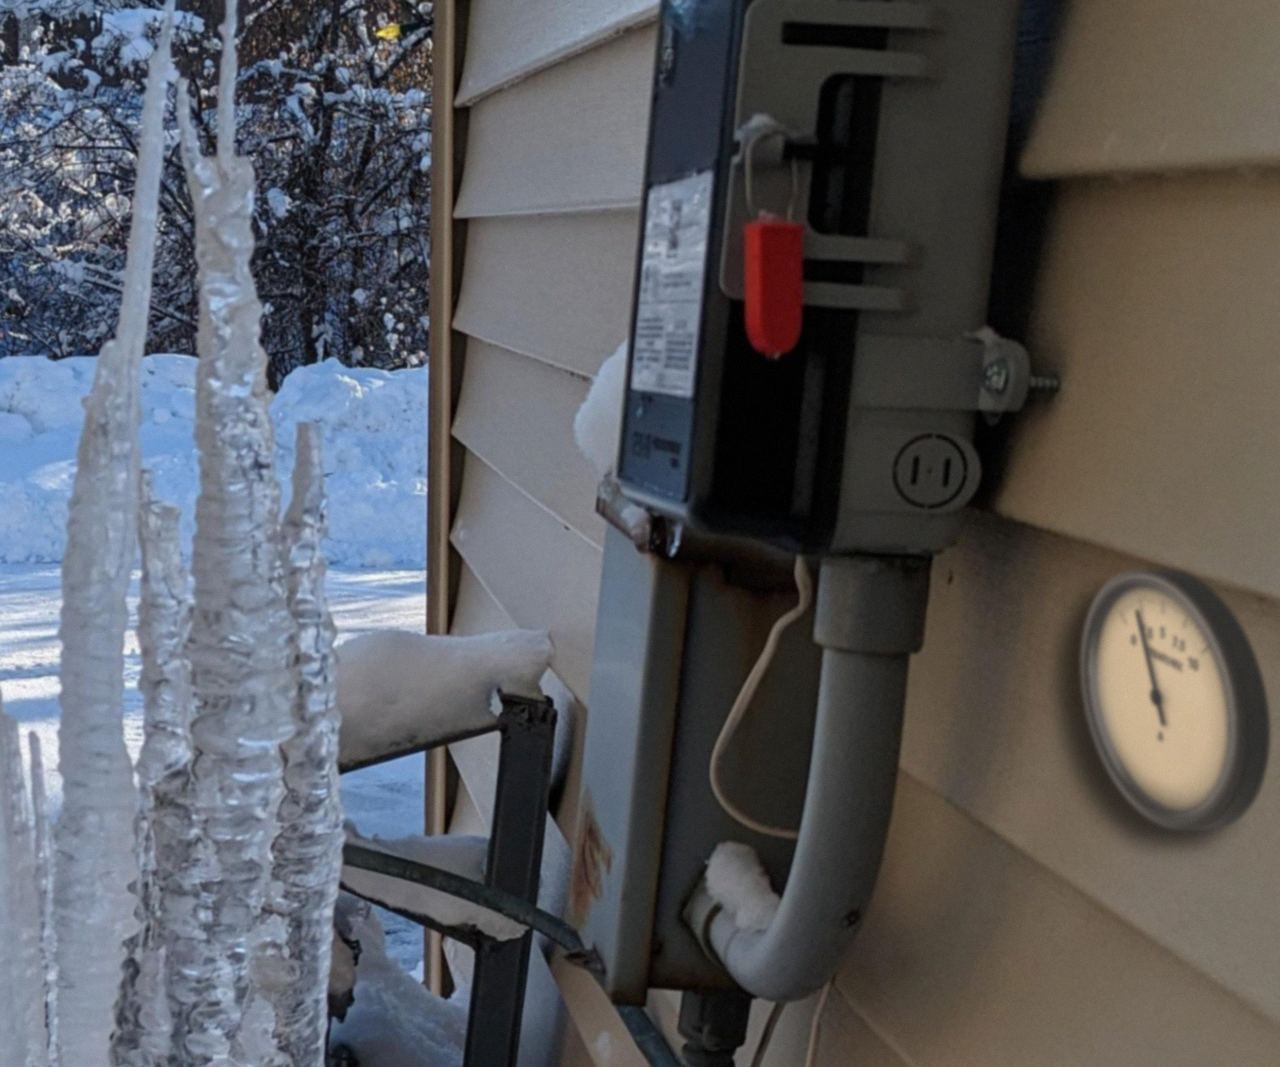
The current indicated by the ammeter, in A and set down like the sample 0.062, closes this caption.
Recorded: 2.5
